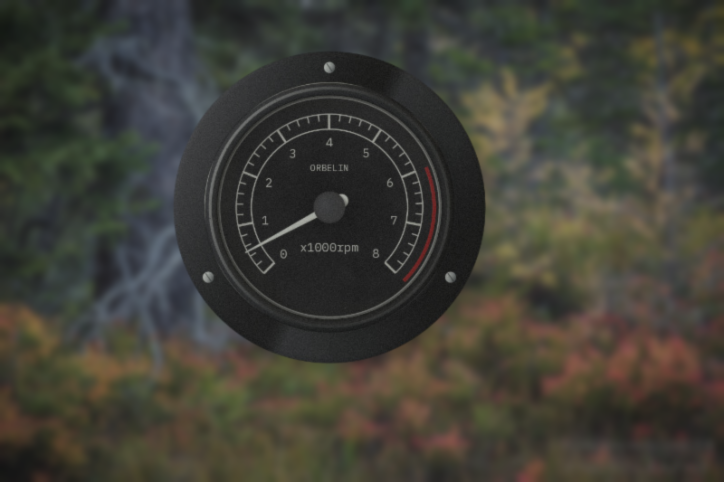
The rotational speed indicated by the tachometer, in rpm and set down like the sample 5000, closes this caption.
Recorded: 500
